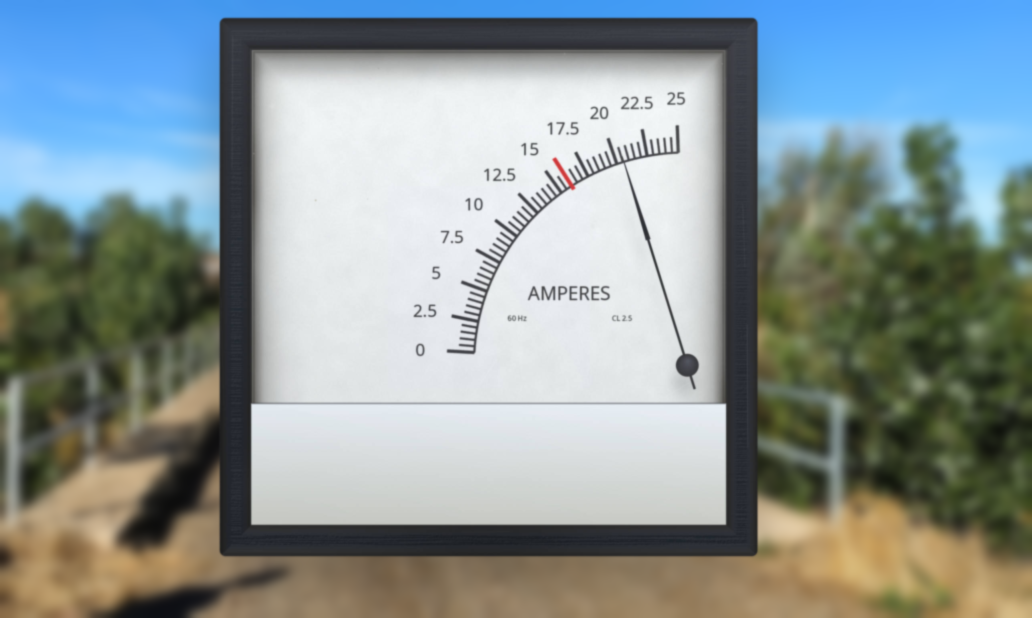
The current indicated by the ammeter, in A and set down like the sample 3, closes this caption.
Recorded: 20.5
